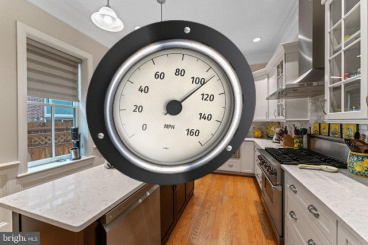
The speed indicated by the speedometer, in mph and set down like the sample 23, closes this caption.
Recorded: 105
